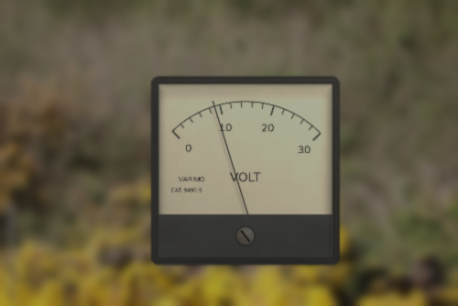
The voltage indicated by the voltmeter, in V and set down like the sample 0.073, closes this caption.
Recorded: 9
